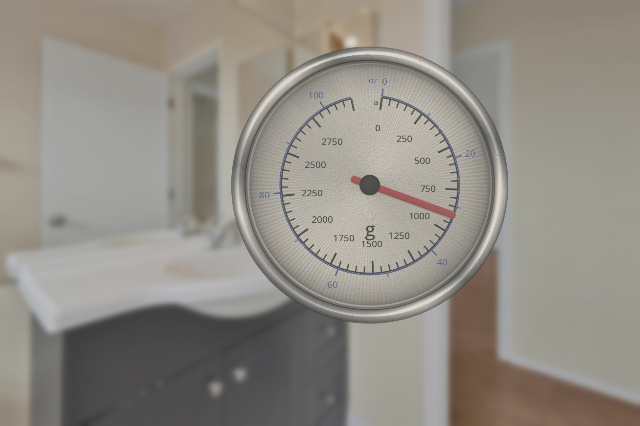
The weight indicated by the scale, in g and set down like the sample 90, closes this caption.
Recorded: 900
